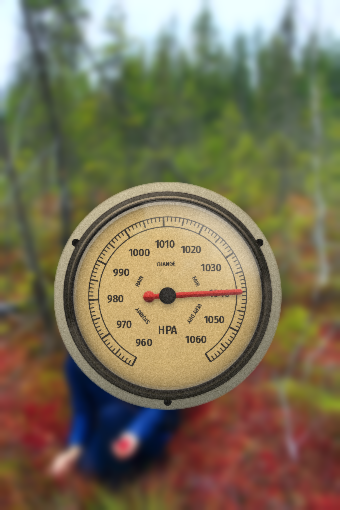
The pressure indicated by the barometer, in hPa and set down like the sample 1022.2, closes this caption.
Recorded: 1040
